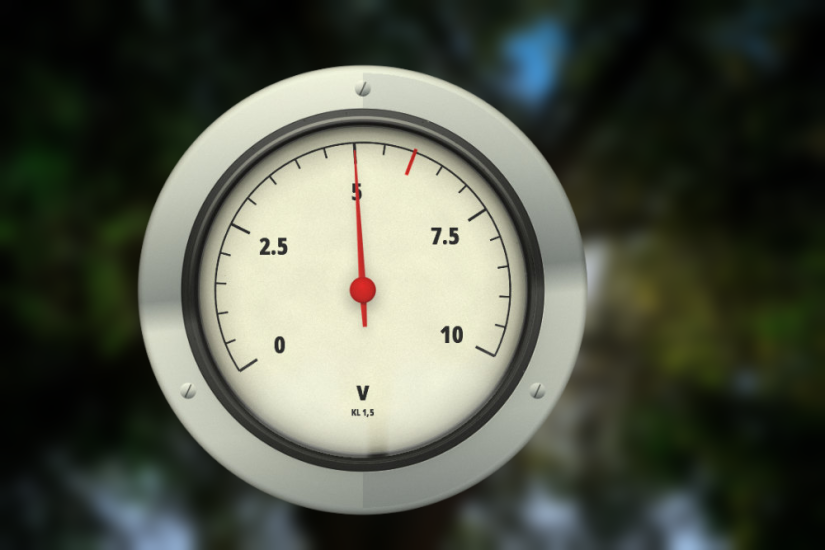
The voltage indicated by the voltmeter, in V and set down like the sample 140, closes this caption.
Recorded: 5
